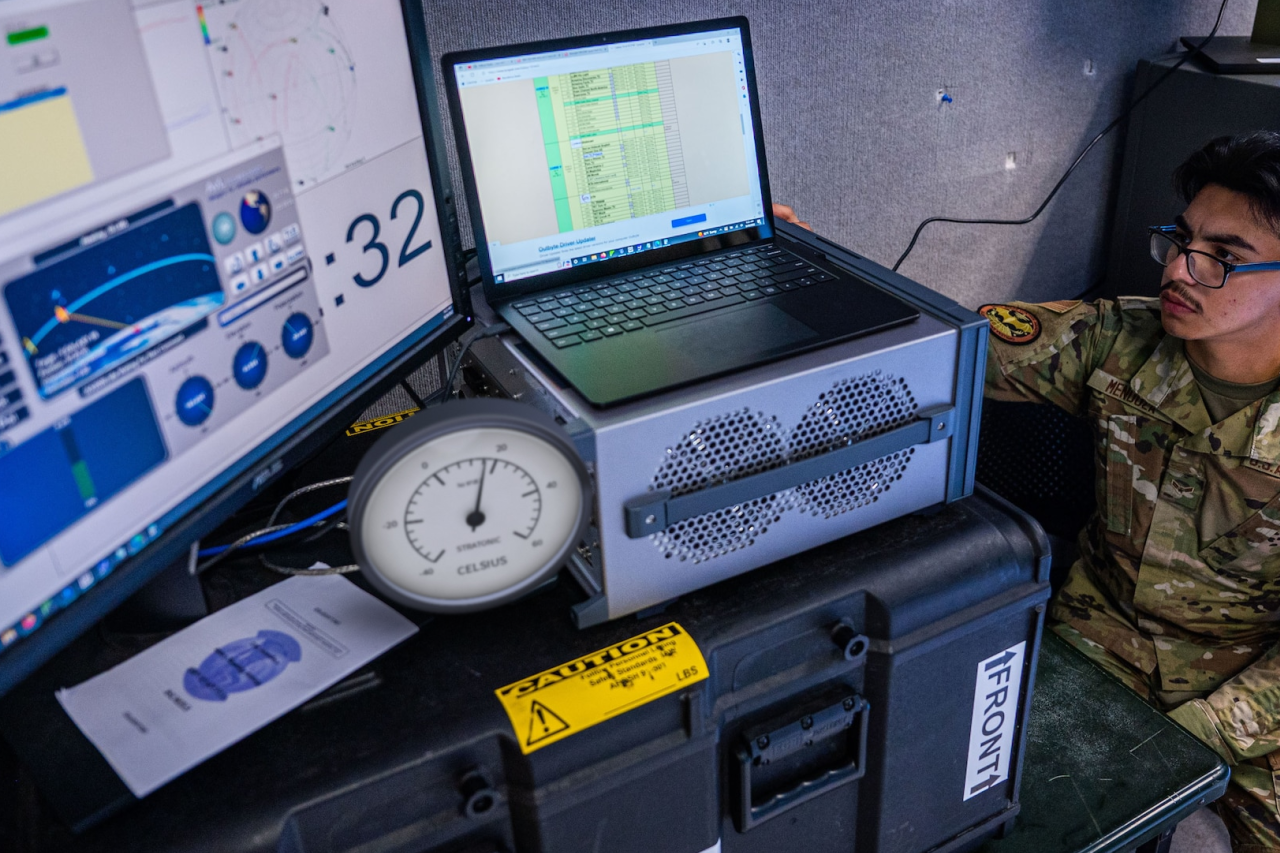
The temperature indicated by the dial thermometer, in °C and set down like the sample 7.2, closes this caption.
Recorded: 16
